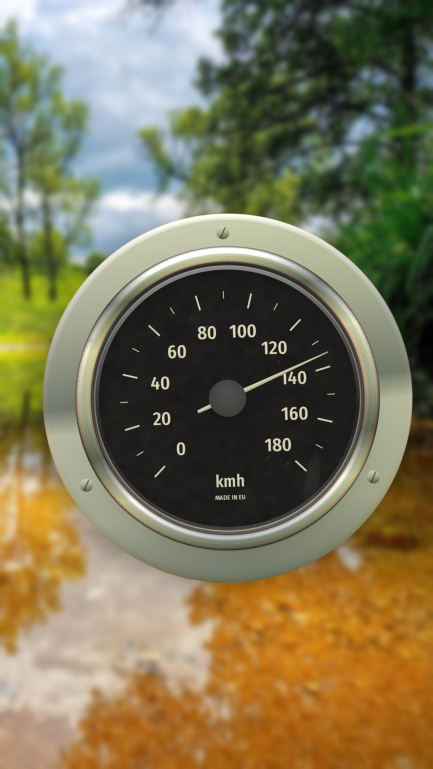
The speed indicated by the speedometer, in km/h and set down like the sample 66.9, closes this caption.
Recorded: 135
